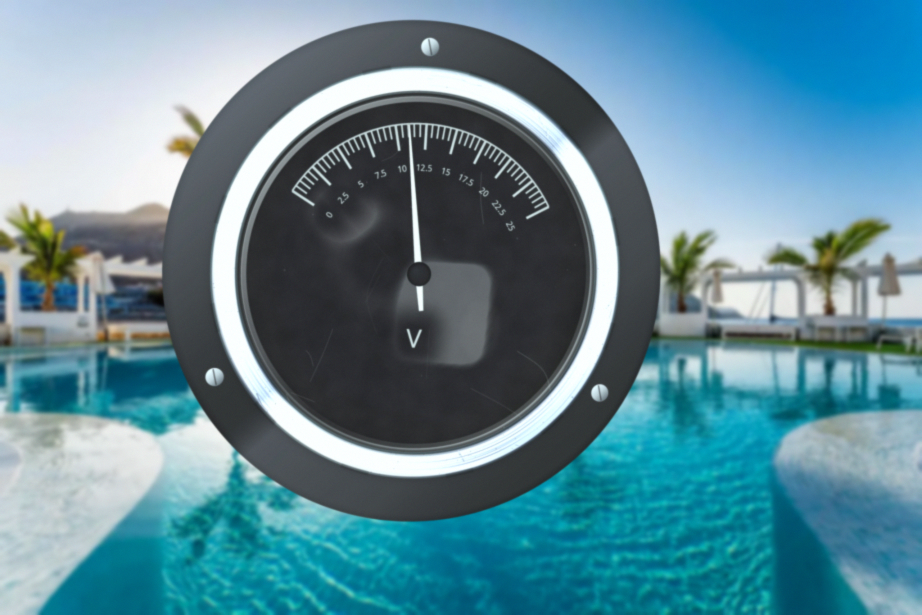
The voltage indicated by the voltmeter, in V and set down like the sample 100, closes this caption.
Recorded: 11
